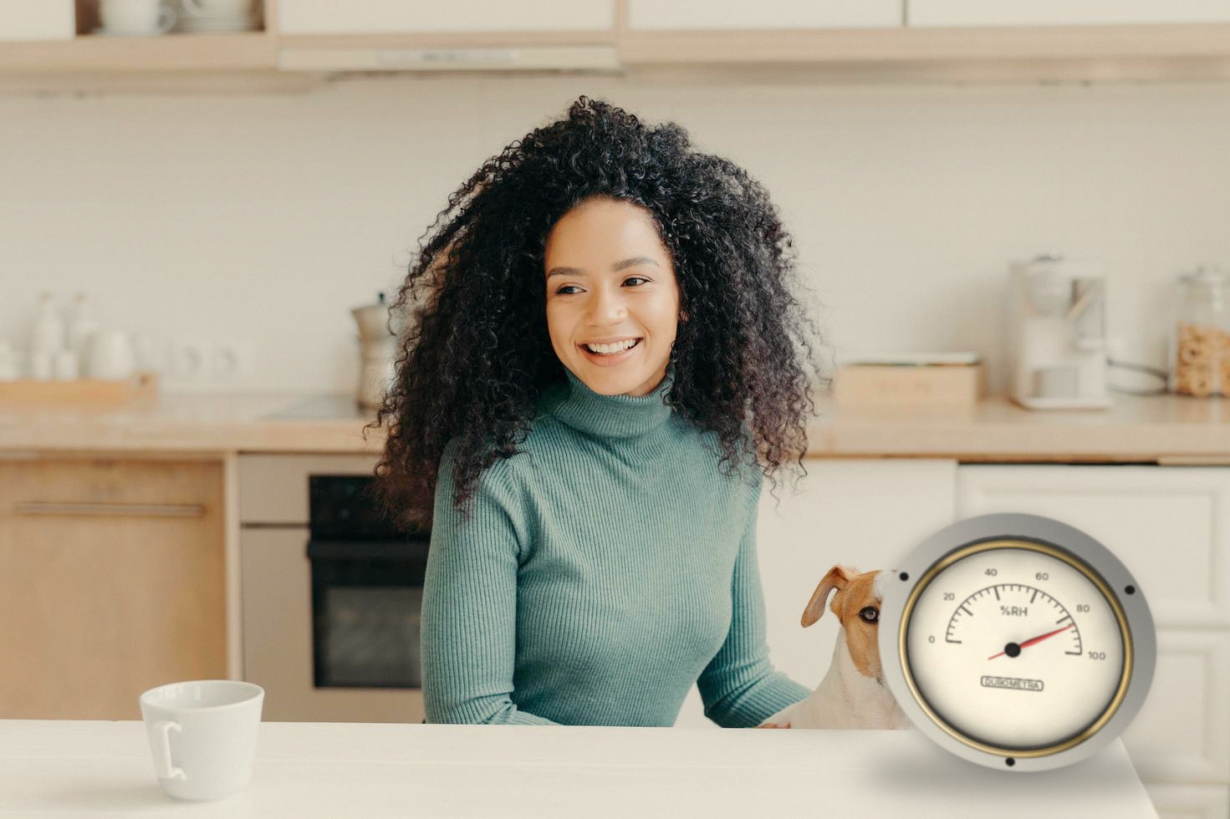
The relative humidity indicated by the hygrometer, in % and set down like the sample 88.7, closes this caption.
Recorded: 84
